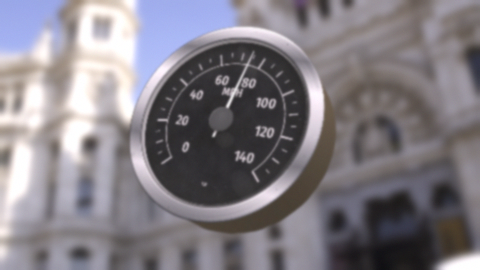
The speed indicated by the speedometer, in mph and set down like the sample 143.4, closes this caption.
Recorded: 75
